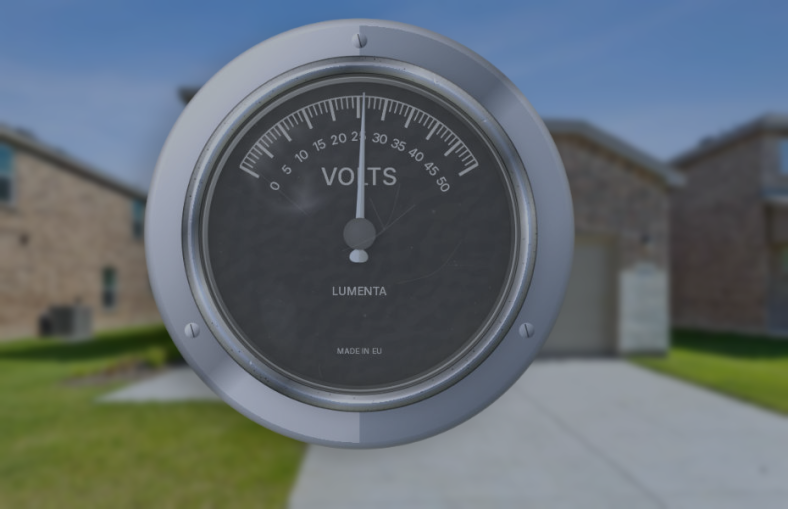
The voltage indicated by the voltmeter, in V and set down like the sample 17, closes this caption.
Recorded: 26
